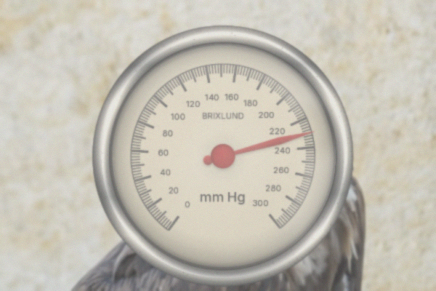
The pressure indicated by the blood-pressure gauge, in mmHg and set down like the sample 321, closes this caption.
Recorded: 230
